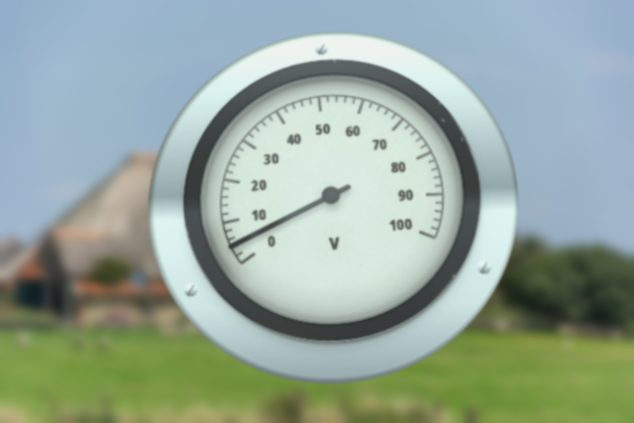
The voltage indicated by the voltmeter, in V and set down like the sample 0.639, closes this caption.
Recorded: 4
